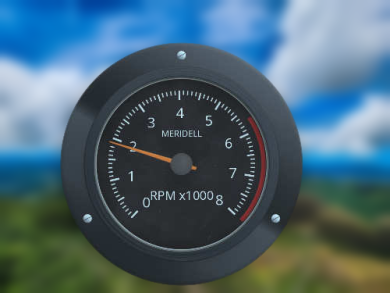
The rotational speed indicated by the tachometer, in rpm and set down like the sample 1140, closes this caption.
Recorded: 1900
